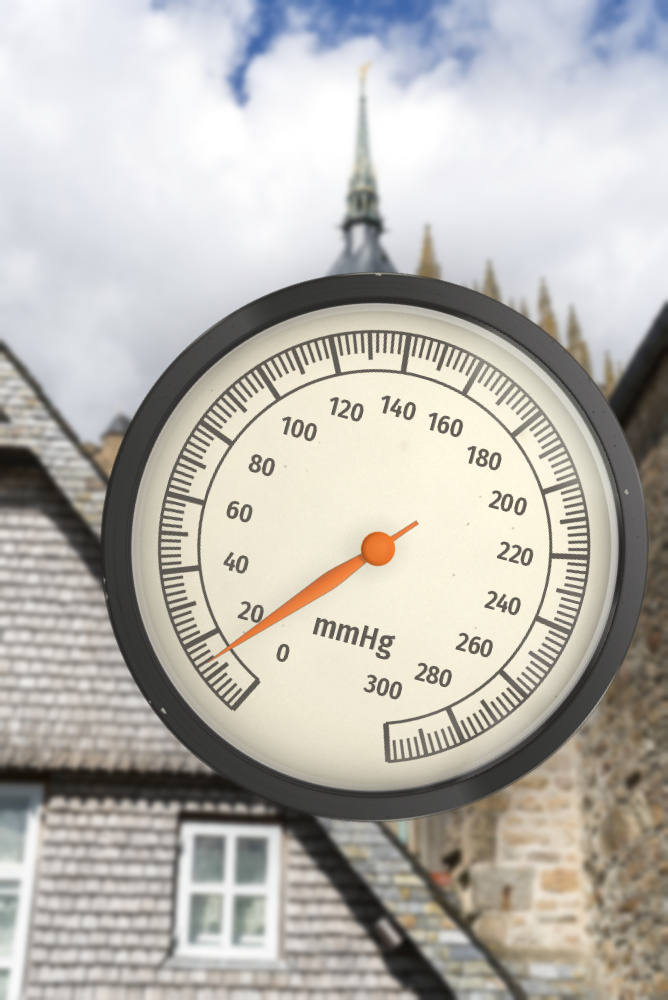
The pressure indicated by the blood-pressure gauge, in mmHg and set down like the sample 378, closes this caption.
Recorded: 14
